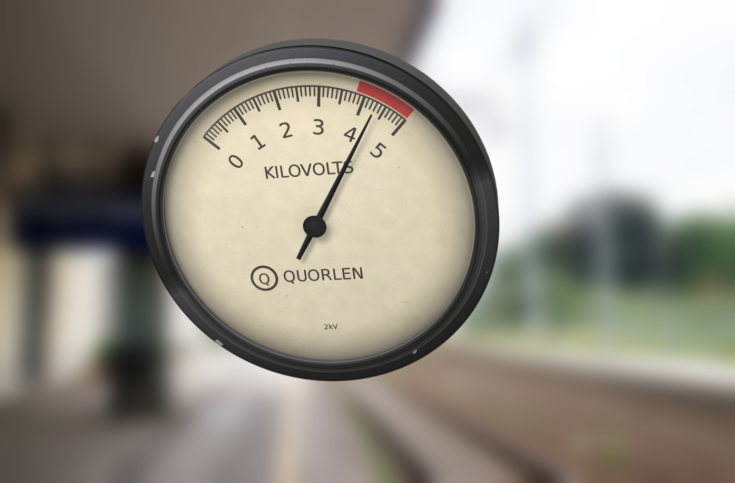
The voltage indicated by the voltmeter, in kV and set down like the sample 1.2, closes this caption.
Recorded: 4.3
